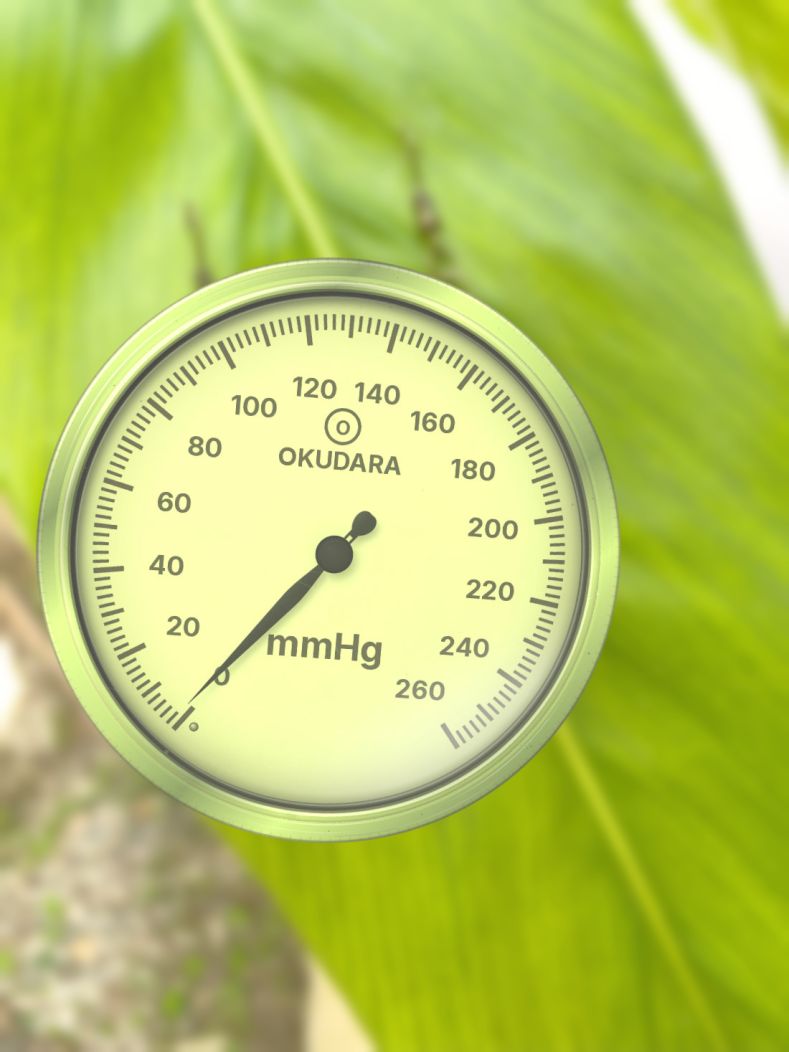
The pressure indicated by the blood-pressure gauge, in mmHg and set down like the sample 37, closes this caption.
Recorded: 2
